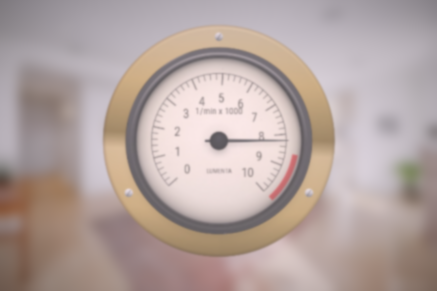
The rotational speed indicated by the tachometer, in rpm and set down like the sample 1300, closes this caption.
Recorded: 8200
